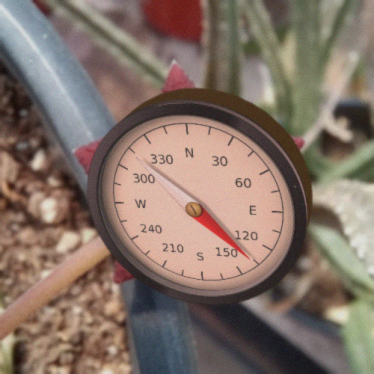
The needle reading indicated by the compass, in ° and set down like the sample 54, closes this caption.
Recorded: 135
